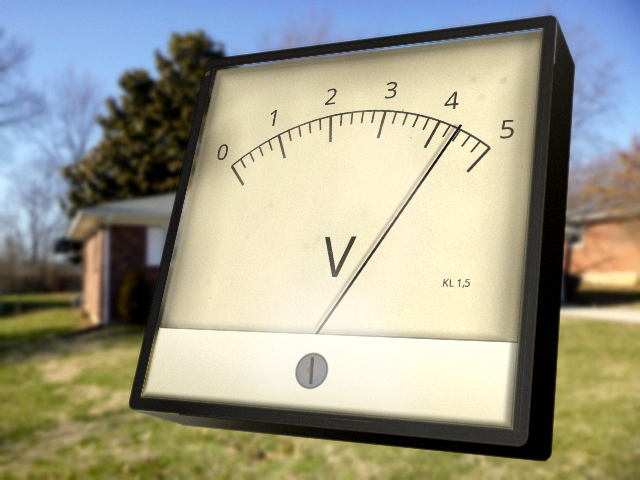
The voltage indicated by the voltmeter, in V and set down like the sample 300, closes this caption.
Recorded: 4.4
